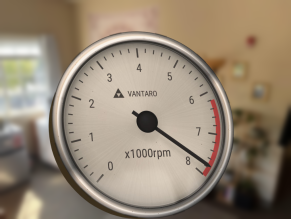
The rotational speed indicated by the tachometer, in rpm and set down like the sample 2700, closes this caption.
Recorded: 7800
